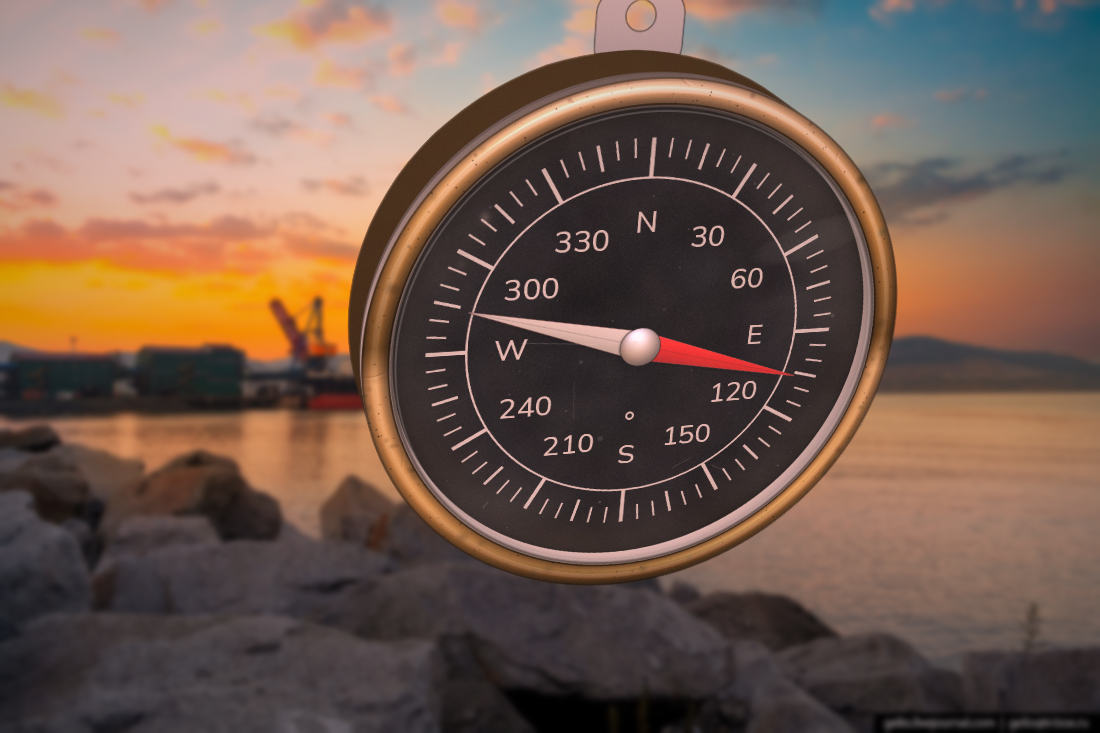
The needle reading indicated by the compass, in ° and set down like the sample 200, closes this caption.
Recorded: 105
